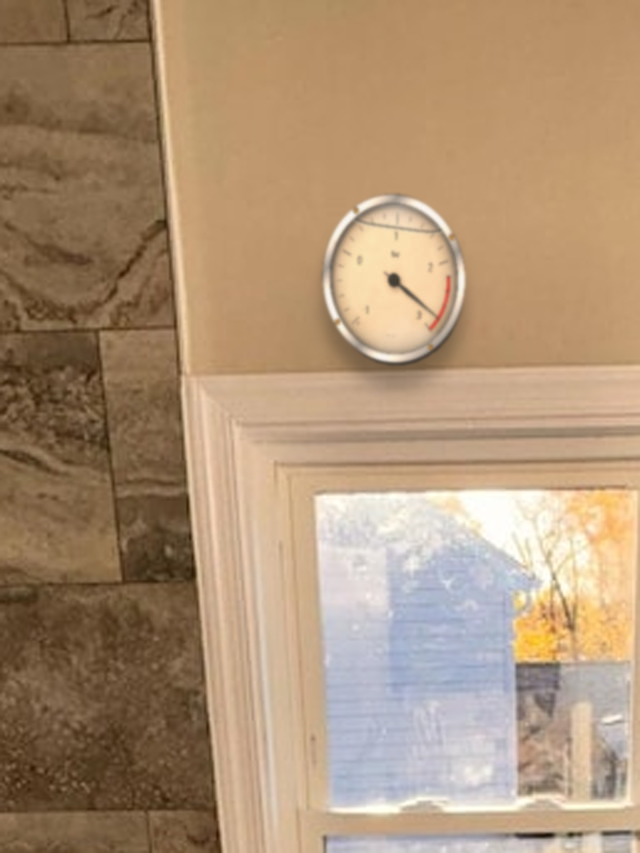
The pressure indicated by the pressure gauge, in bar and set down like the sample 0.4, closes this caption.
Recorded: 2.8
